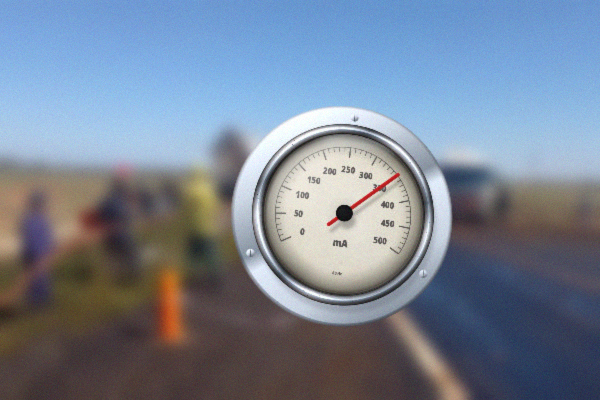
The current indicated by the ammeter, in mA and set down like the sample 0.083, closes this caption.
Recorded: 350
